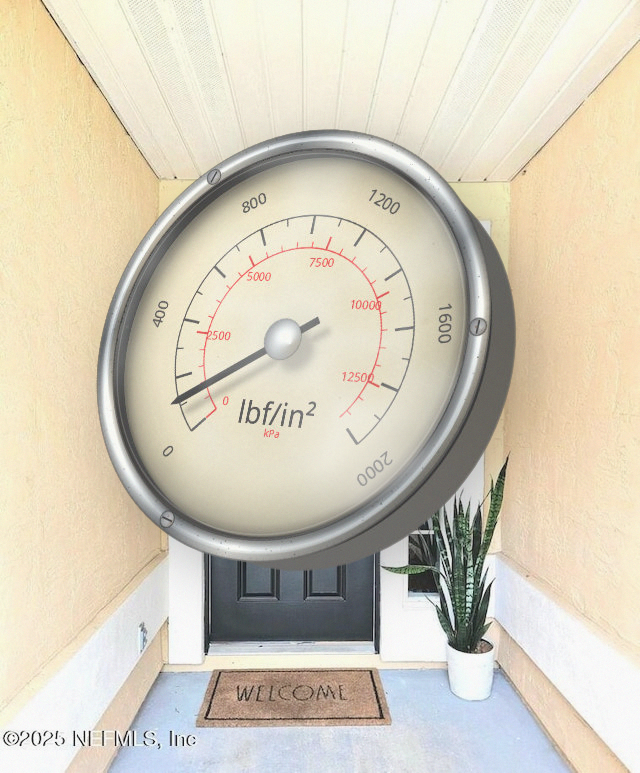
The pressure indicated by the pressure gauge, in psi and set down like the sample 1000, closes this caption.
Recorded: 100
